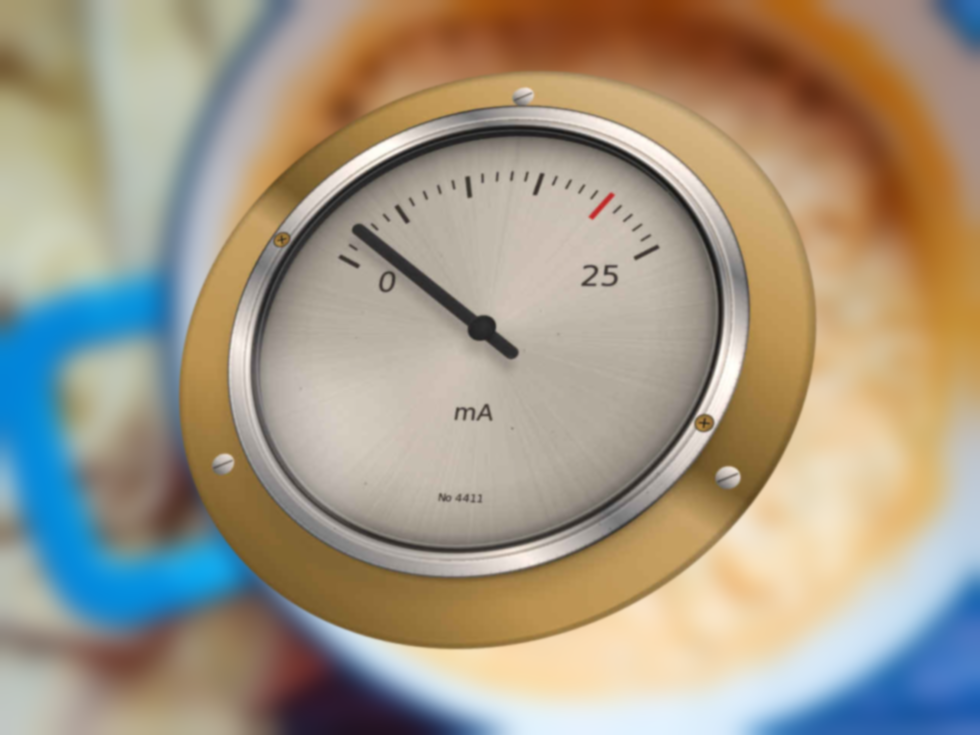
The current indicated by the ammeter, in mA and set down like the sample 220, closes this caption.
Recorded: 2
